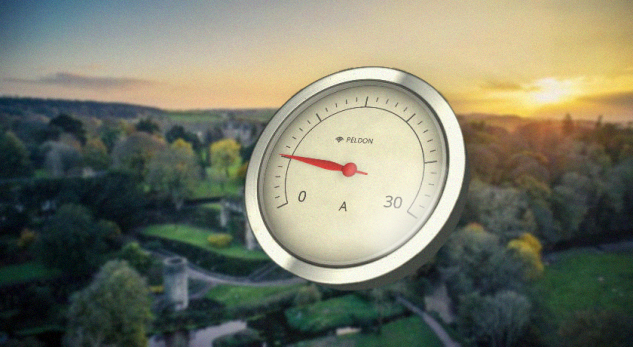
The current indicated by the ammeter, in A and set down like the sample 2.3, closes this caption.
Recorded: 5
